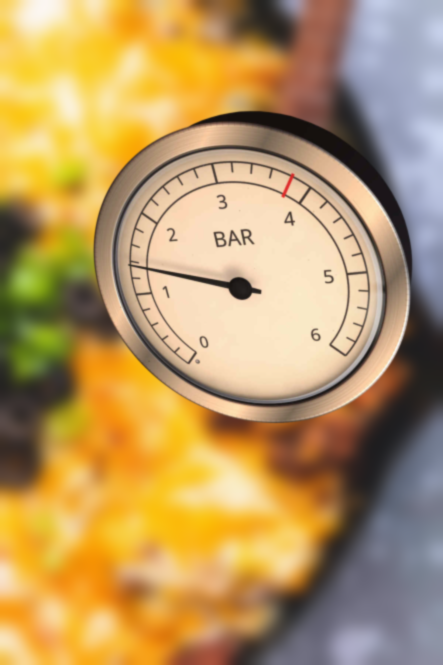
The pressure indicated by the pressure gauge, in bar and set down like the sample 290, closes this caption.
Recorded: 1.4
